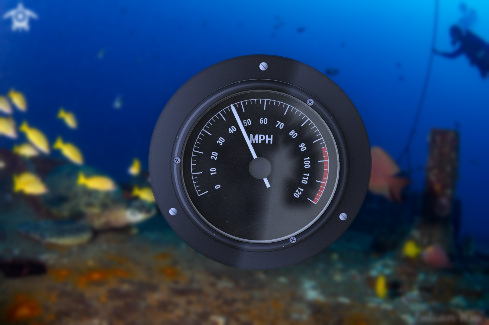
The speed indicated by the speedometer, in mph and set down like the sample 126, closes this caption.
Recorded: 46
